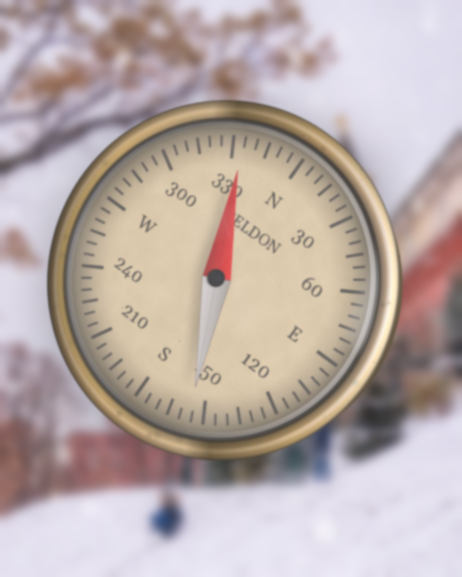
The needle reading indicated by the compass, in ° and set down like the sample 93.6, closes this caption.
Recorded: 335
